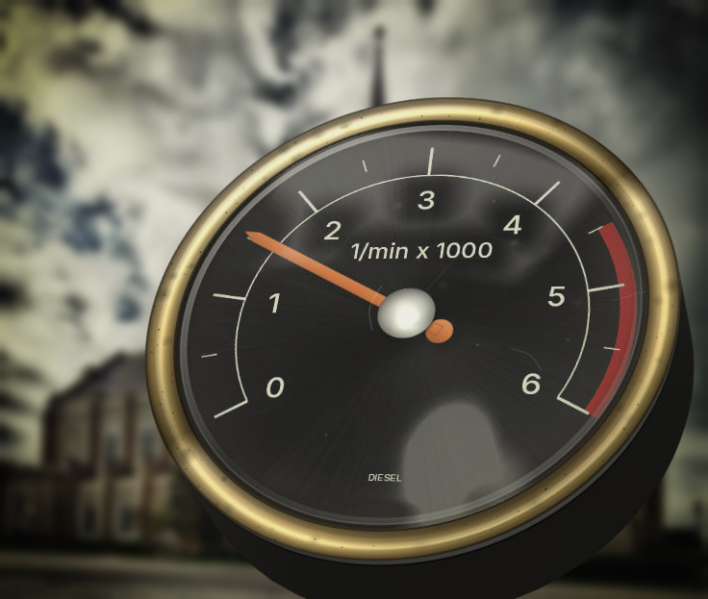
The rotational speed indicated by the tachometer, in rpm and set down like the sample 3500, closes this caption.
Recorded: 1500
